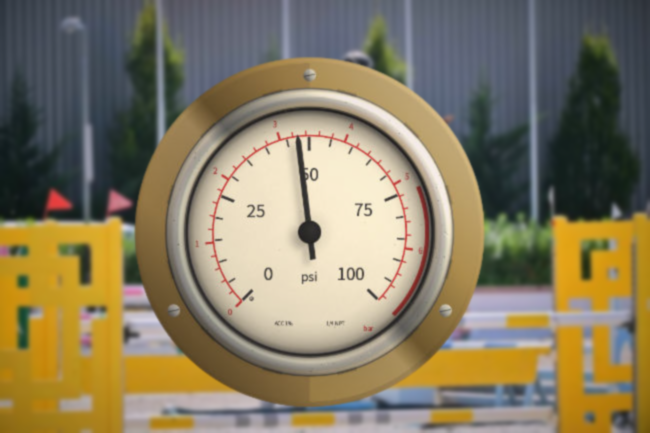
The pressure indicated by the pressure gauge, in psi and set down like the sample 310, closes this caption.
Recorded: 47.5
